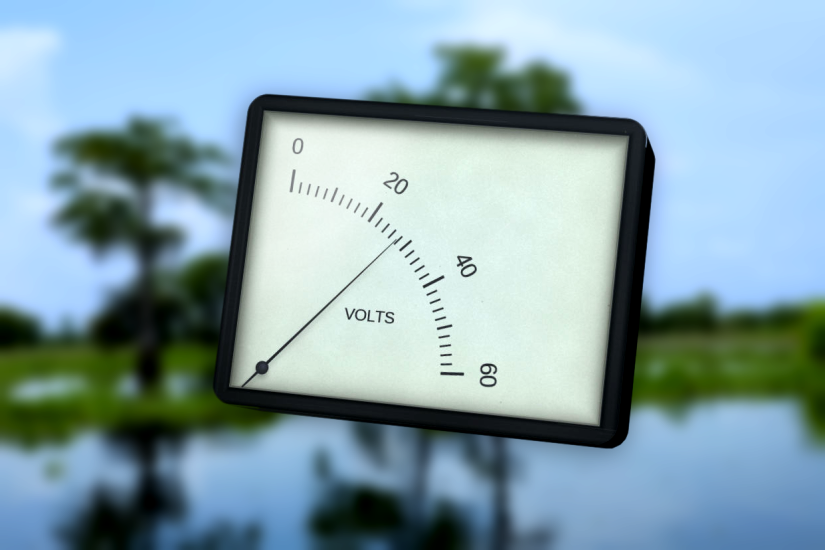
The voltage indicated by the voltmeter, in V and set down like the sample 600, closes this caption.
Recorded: 28
